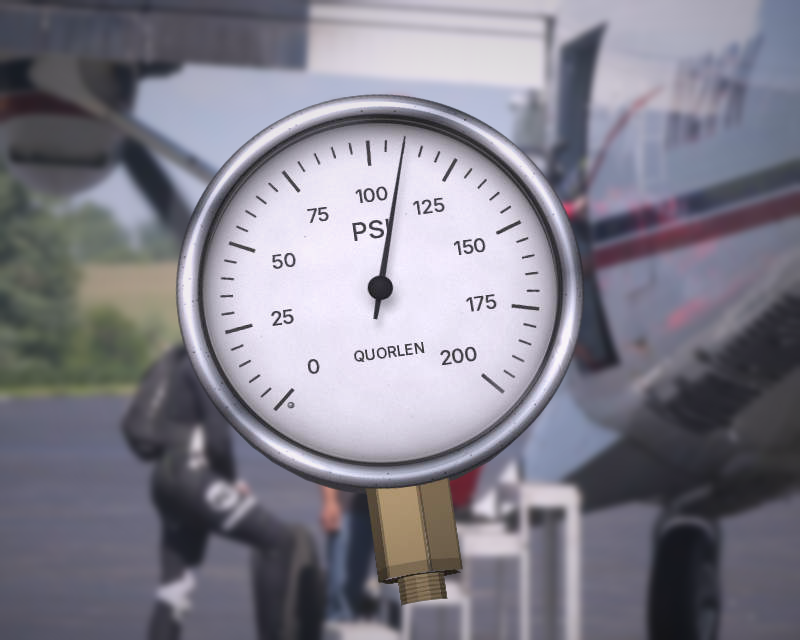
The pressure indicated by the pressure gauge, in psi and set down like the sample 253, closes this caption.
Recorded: 110
